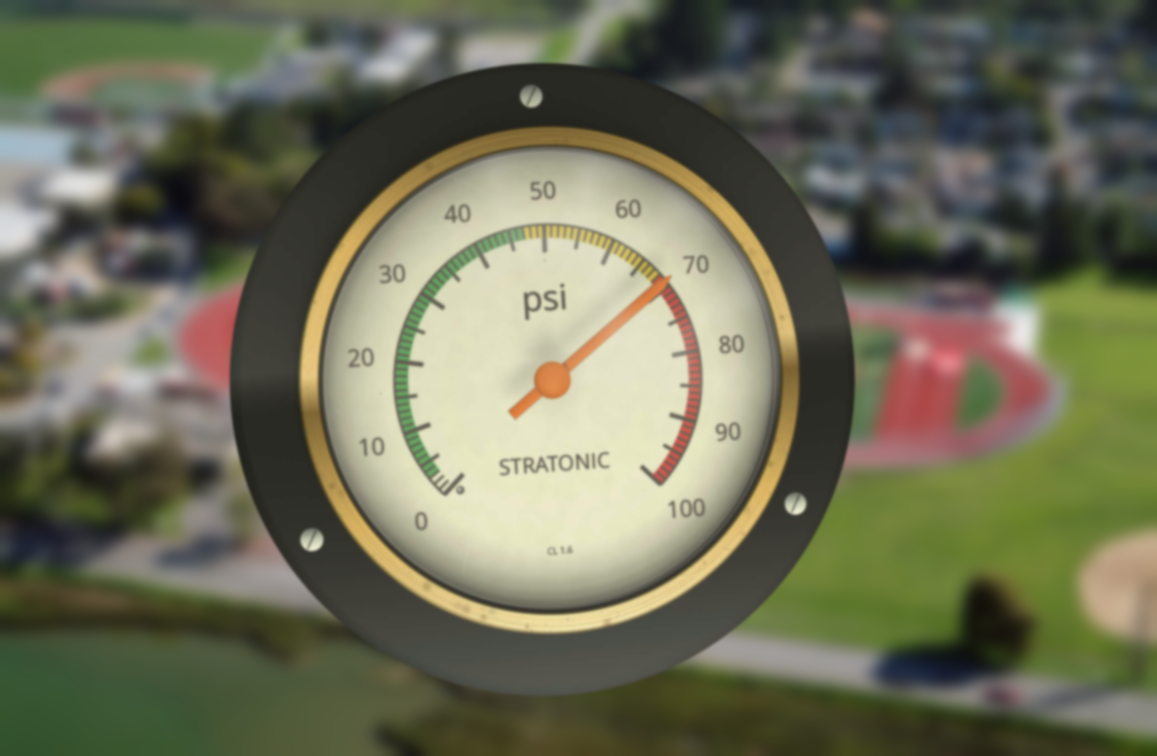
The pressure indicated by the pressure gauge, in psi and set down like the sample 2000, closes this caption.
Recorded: 69
